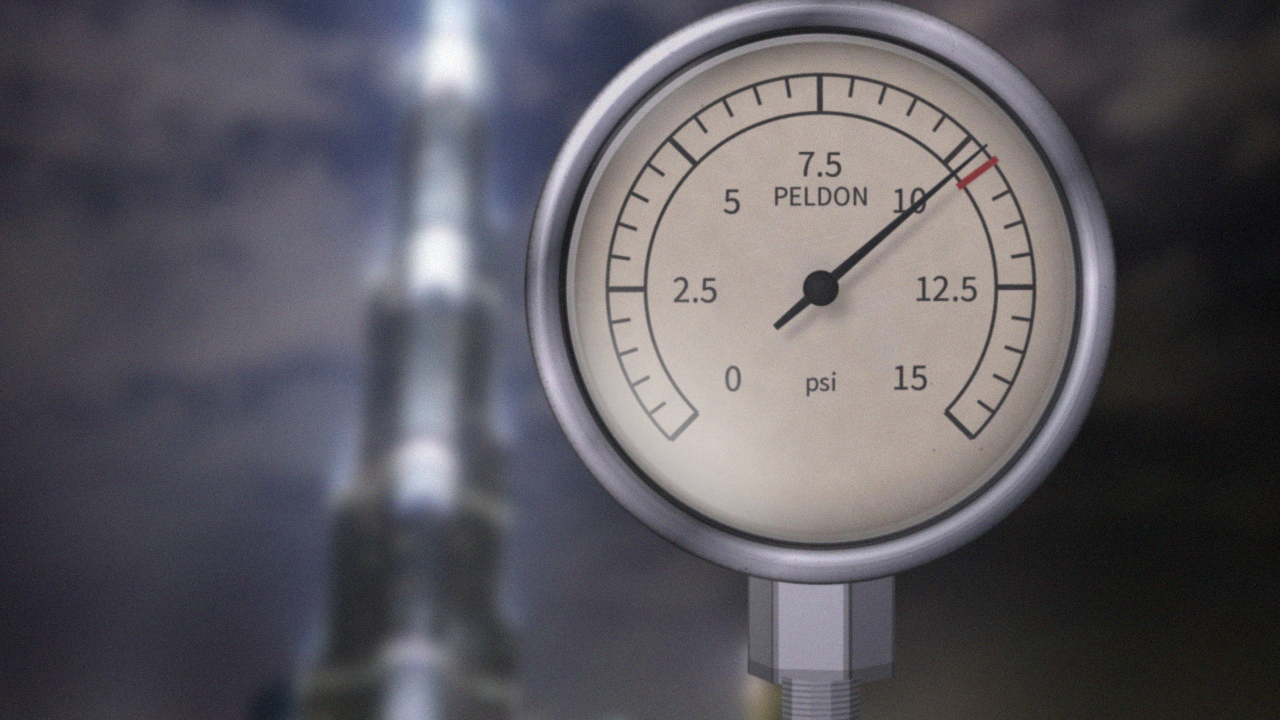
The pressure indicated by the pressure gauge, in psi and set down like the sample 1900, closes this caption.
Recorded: 10.25
